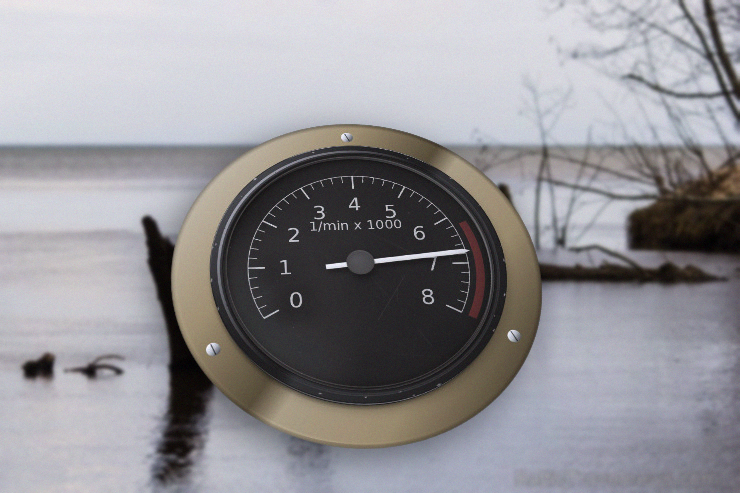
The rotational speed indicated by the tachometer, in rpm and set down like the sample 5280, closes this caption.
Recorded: 6800
